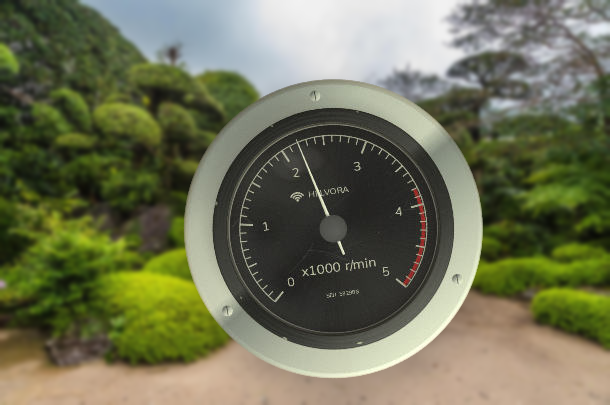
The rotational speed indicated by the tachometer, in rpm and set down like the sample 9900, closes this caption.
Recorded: 2200
